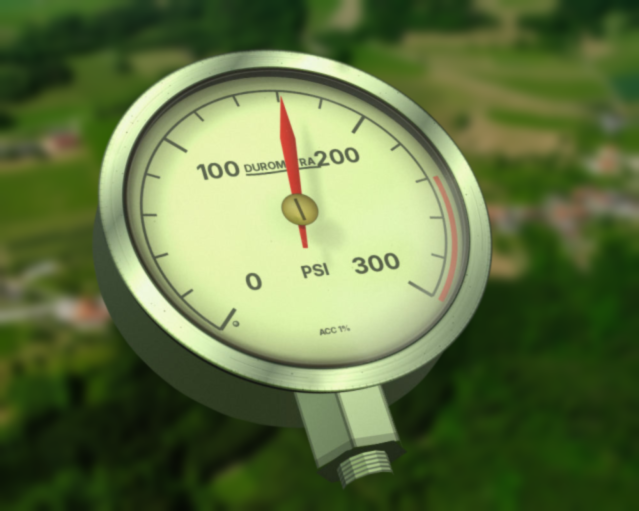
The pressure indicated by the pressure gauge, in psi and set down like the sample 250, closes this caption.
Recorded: 160
